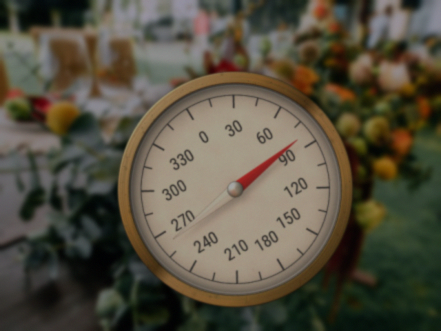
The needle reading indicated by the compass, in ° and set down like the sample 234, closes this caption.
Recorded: 82.5
